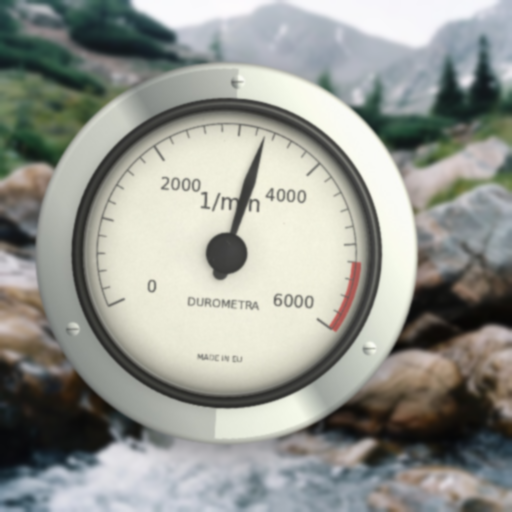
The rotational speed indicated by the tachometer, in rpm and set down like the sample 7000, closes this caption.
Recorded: 3300
